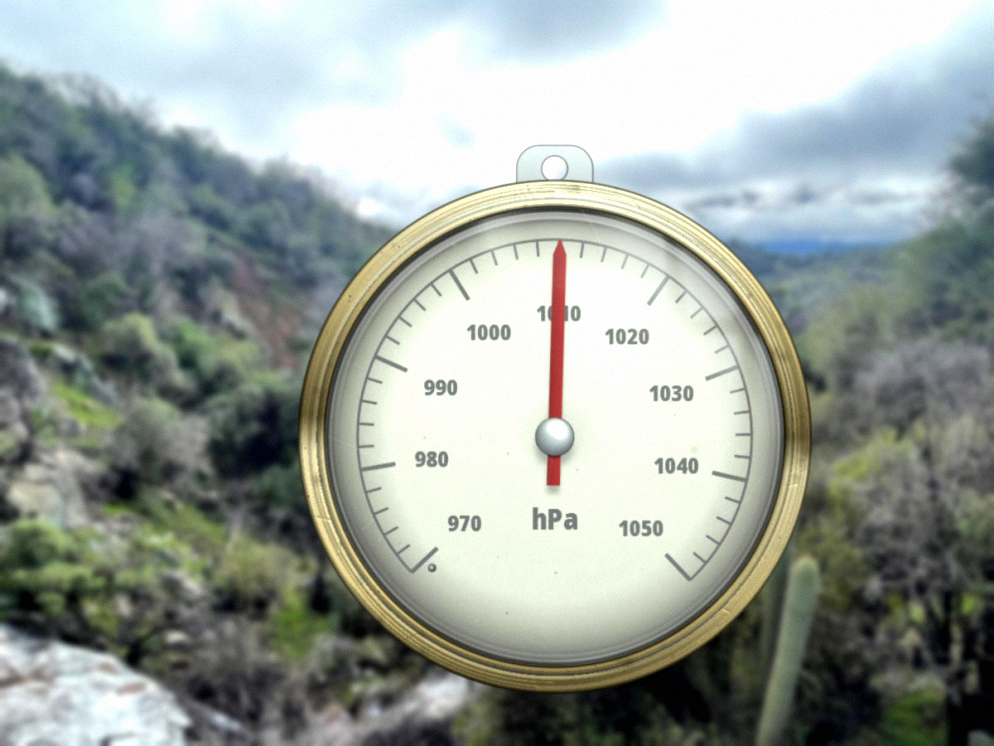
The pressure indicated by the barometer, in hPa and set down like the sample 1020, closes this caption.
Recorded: 1010
